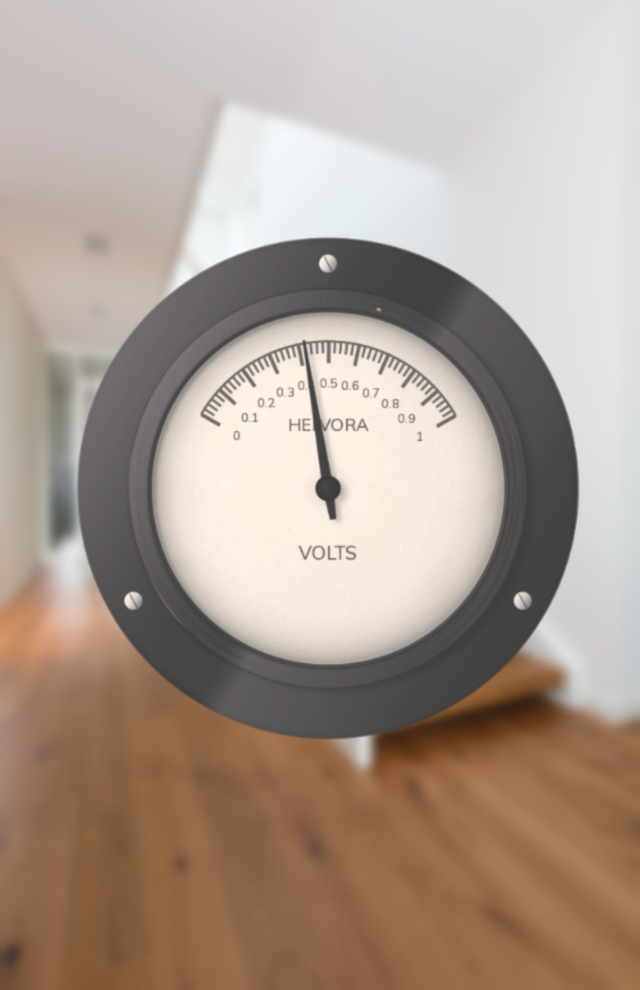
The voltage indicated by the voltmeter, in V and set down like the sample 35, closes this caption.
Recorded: 0.42
